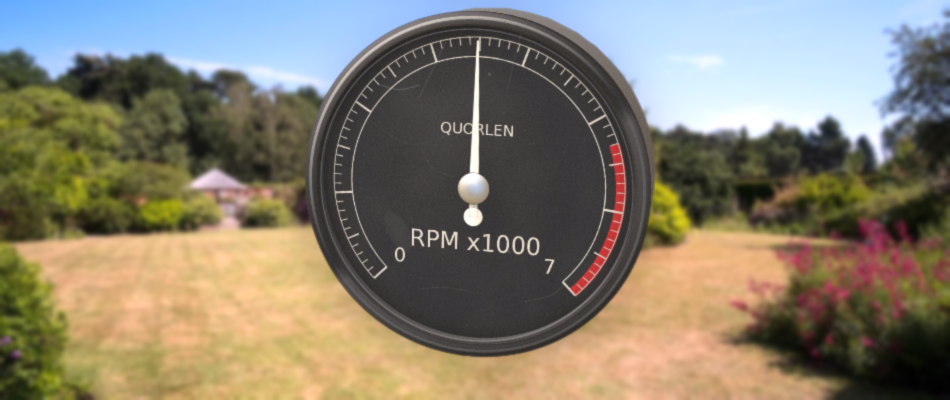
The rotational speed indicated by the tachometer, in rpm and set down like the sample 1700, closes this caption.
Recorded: 3500
